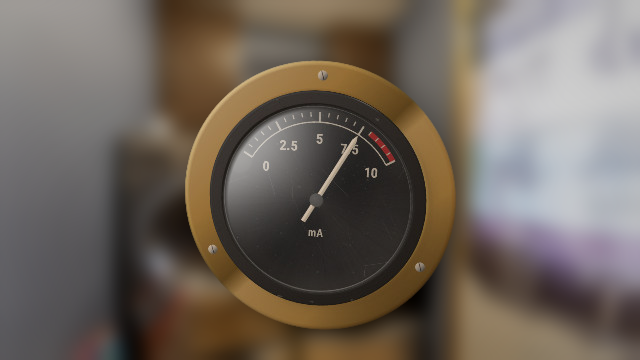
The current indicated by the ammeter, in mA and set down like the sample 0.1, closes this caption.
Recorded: 7.5
